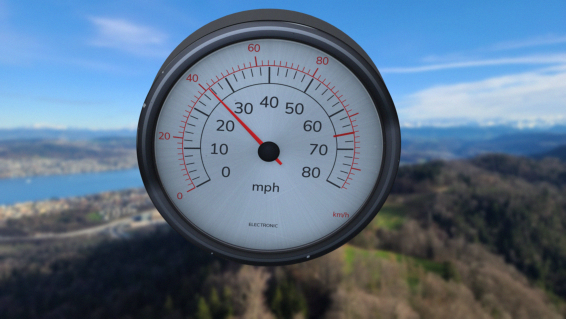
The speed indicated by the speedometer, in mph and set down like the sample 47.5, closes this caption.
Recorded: 26
